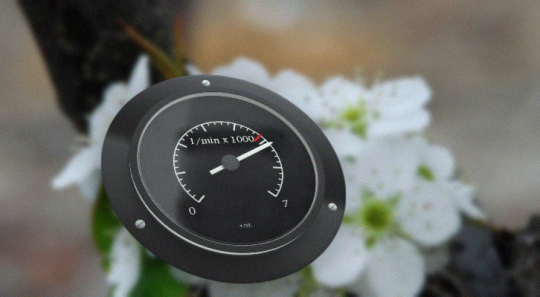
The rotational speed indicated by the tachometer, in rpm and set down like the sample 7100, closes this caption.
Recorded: 5200
